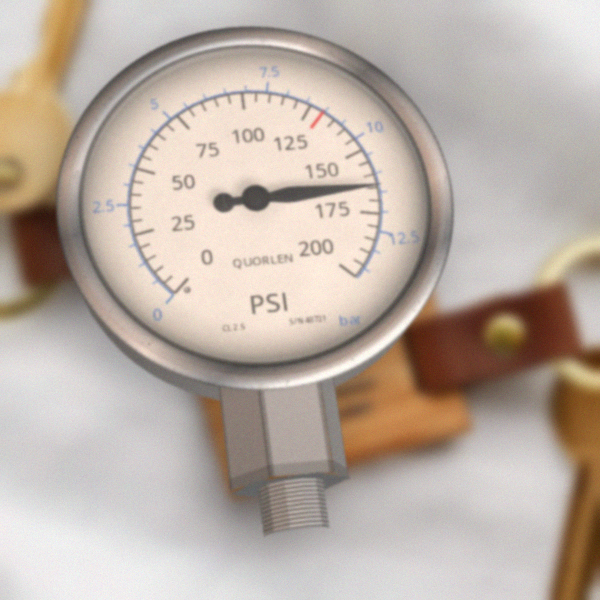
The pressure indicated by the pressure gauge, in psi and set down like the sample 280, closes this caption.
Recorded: 165
